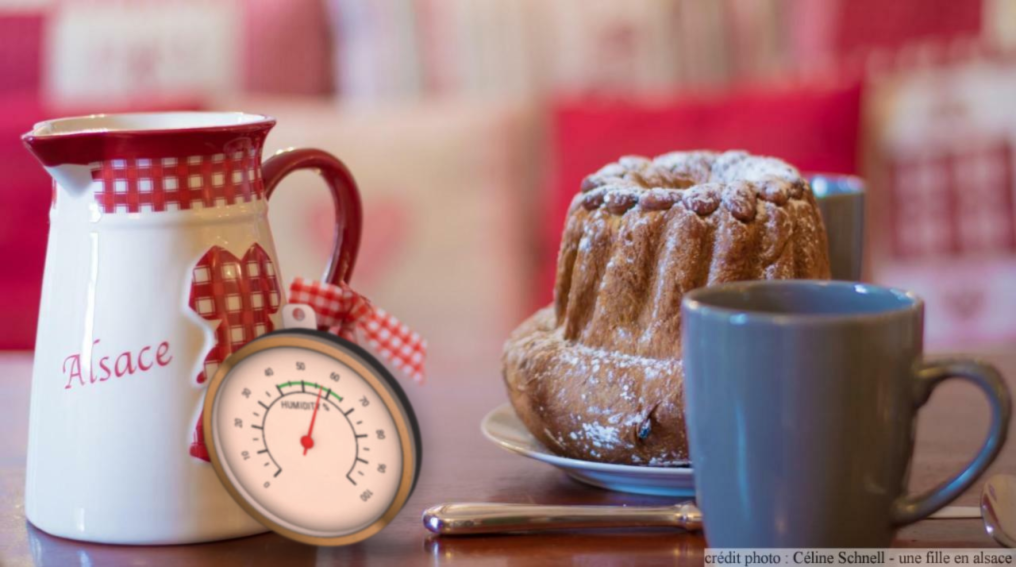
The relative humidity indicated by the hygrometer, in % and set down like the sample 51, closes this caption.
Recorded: 57.5
